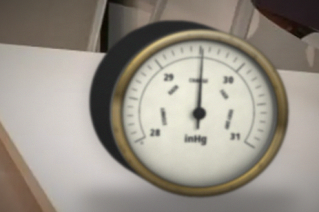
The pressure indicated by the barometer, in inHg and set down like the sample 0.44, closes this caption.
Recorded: 29.5
